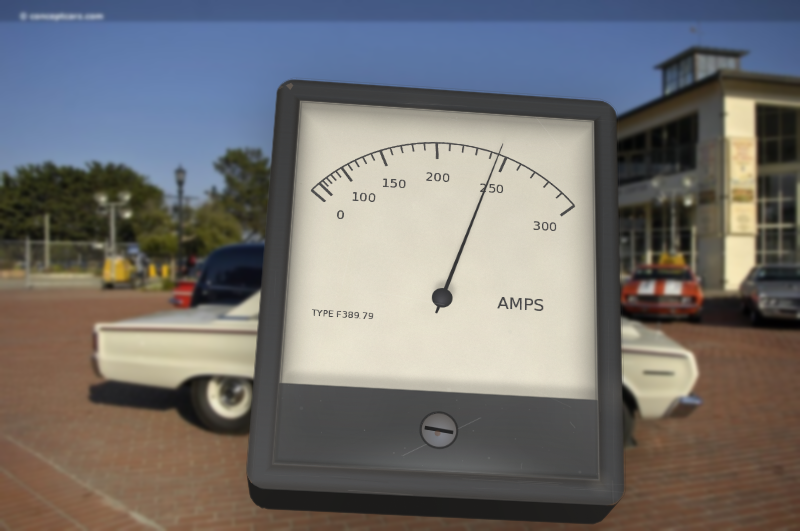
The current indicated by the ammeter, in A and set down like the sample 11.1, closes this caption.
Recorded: 245
